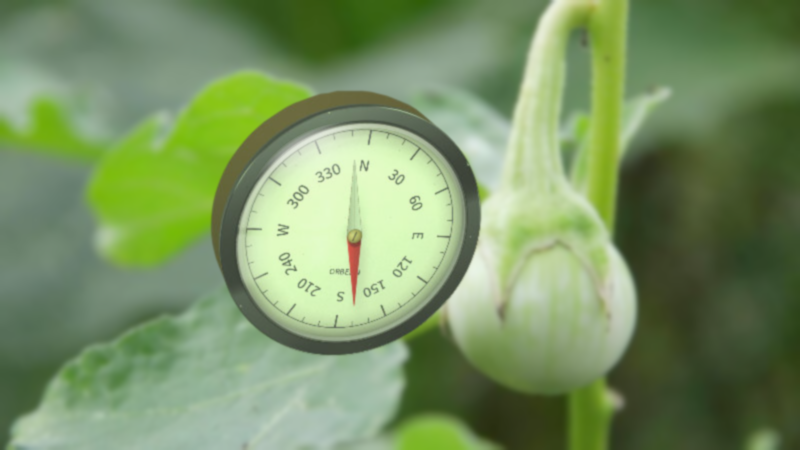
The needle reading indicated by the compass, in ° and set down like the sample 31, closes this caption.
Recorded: 170
